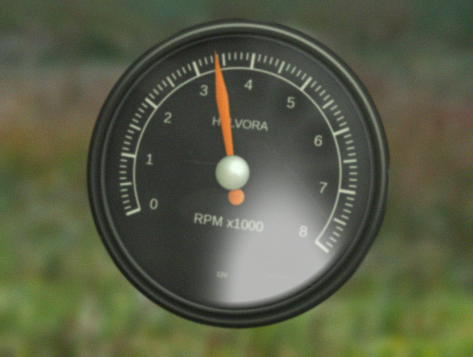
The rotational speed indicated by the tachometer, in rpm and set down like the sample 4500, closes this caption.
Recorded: 3400
